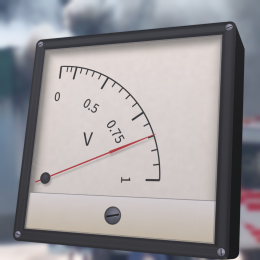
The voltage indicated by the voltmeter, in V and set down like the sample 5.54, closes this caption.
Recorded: 0.85
